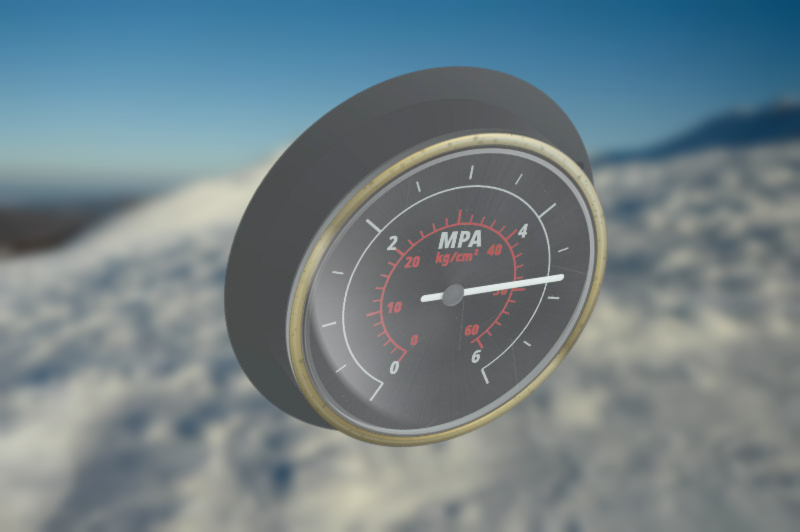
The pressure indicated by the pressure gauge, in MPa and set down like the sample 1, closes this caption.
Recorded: 4.75
